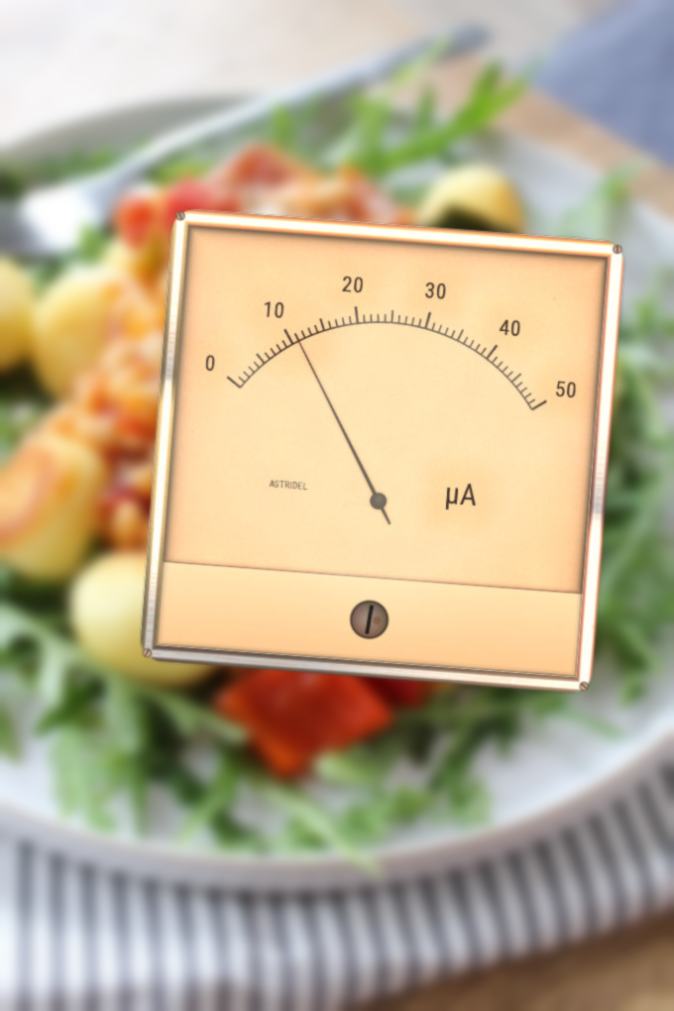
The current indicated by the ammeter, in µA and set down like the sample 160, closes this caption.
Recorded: 11
